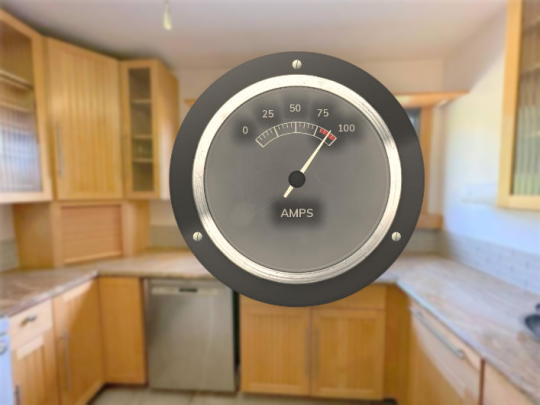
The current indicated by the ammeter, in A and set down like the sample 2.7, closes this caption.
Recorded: 90
